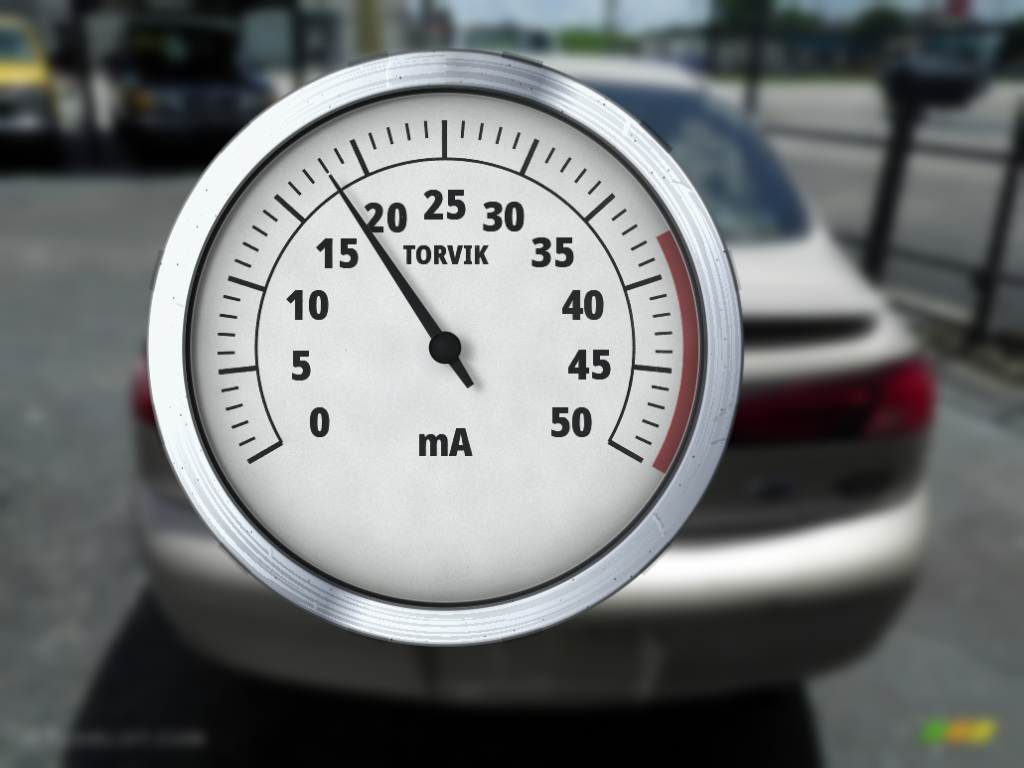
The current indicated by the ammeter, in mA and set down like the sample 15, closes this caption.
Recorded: 18
